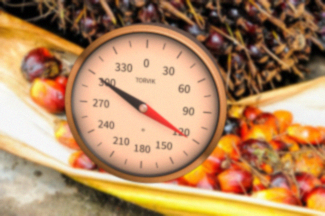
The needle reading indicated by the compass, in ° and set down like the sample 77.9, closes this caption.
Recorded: 120
